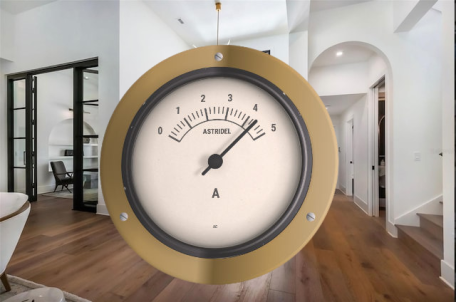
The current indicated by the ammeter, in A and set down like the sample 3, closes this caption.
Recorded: 4.4
